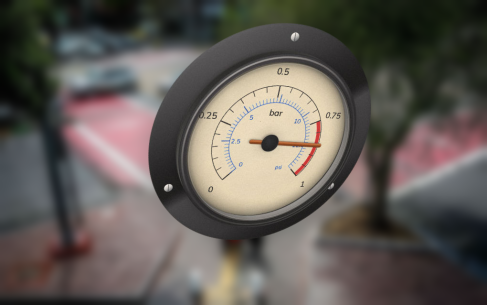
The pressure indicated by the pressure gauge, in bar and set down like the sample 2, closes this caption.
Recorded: 0.85
